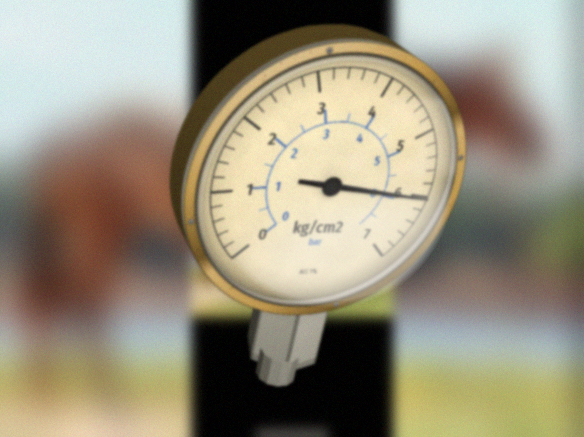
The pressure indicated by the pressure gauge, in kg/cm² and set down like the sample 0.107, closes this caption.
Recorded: 6
